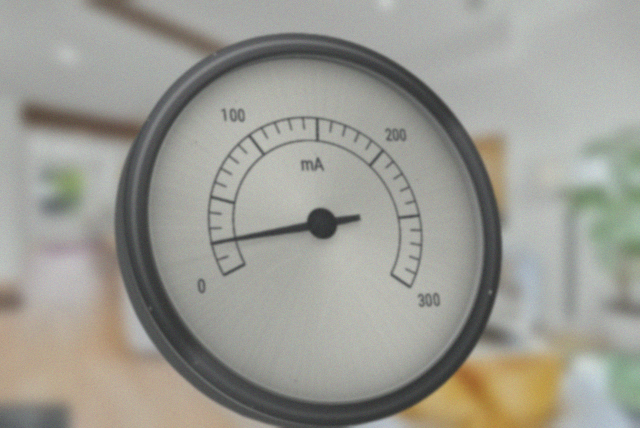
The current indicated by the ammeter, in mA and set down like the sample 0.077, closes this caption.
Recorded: 20
